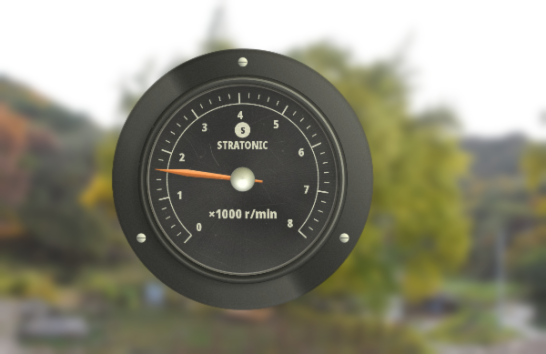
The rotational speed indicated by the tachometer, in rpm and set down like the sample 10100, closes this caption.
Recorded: 1600
